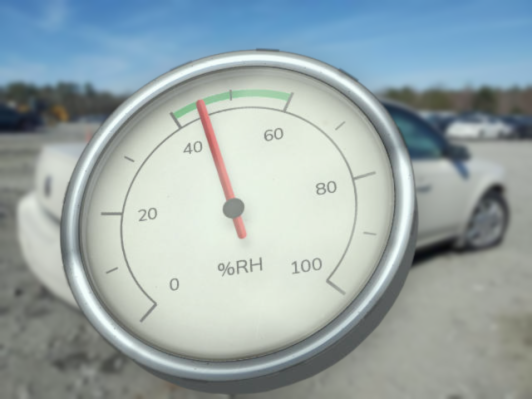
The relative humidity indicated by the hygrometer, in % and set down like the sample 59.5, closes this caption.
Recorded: 45
